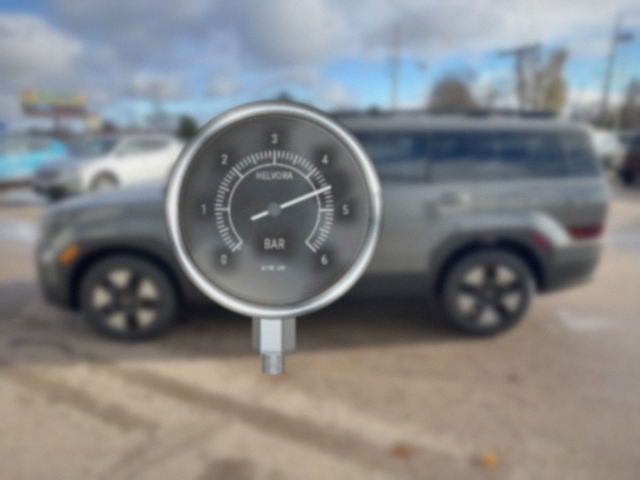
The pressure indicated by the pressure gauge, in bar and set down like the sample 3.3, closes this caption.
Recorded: 4.5
